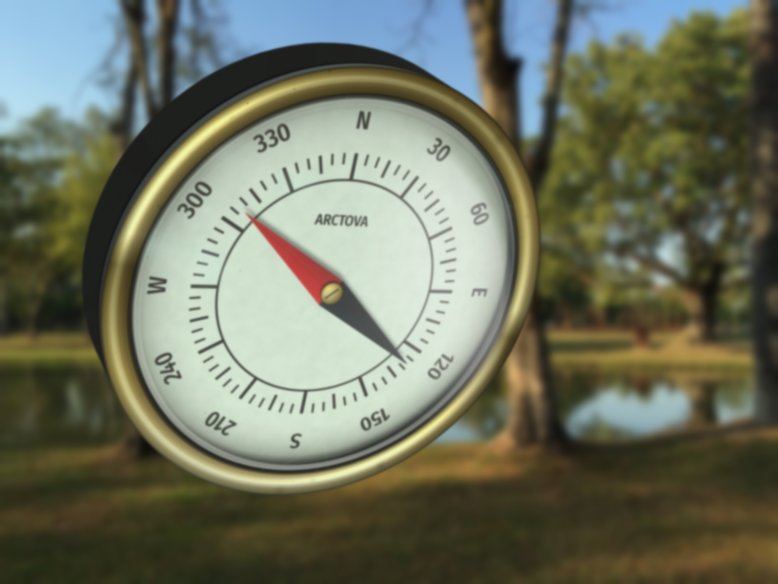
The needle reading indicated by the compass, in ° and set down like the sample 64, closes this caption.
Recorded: 307.5
